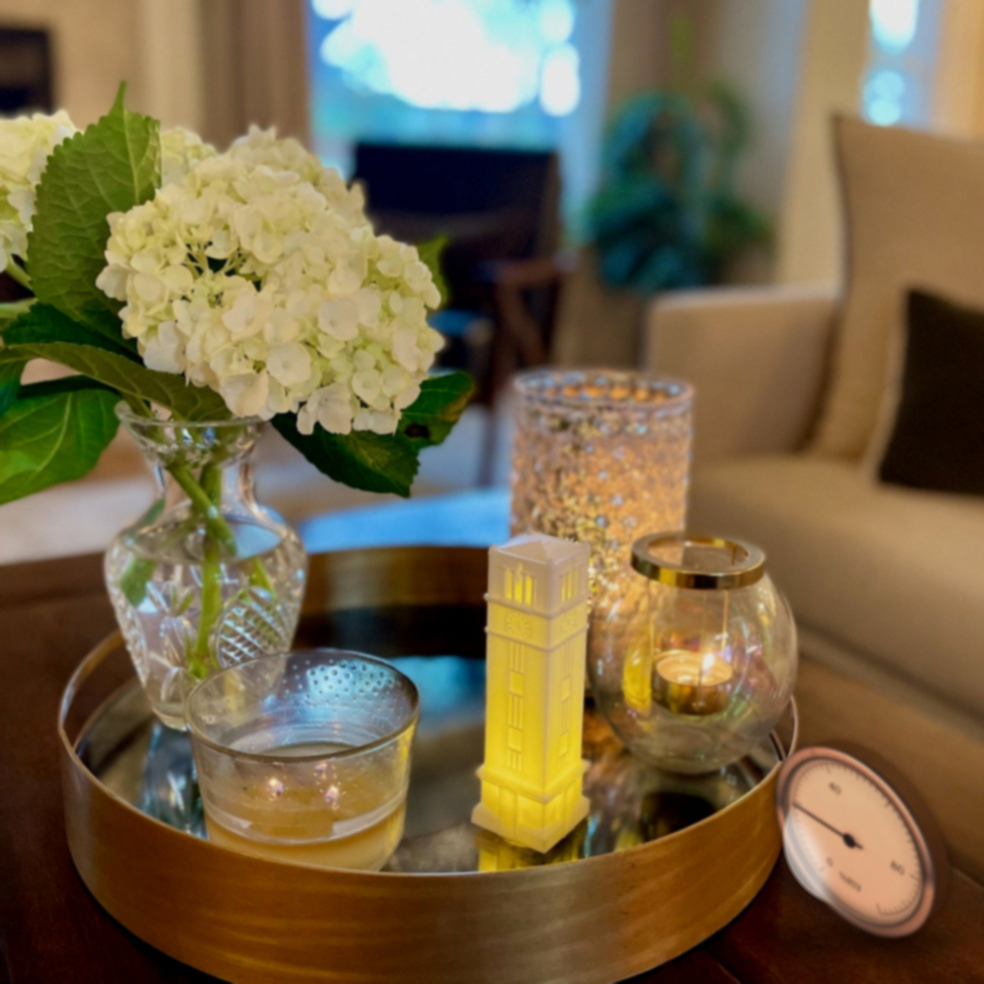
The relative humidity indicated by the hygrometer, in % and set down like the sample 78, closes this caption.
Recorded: 20
